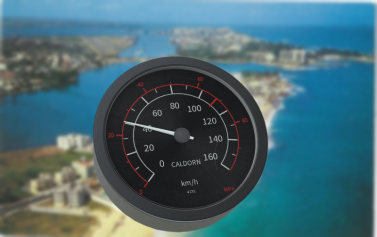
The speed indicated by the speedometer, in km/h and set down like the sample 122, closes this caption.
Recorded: 40
